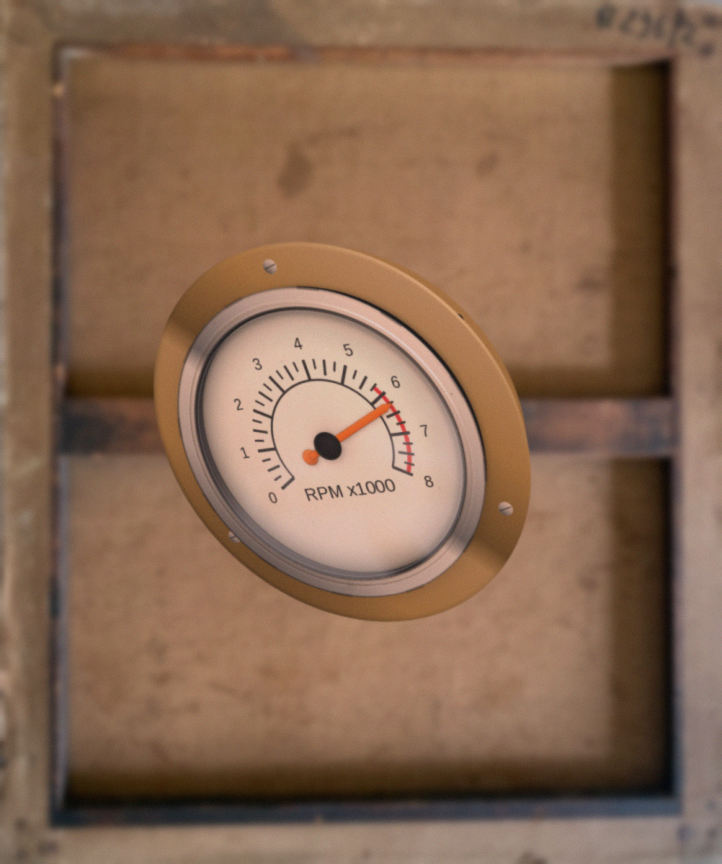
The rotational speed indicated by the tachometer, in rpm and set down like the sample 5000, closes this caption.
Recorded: 6250
